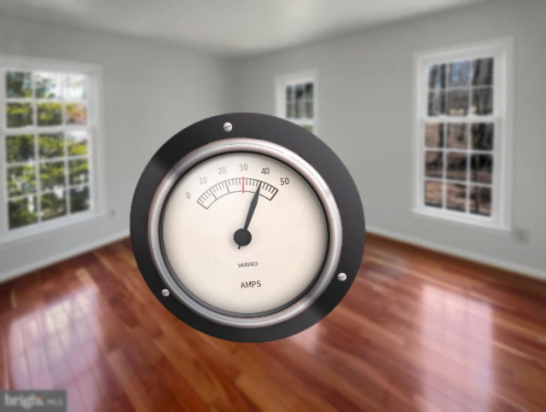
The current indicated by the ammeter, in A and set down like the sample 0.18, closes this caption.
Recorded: 40
